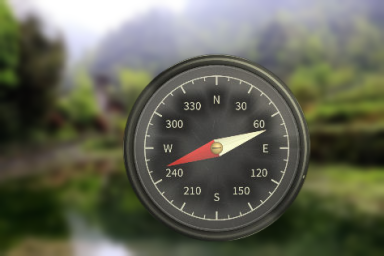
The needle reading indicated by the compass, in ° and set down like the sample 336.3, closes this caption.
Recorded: 250
